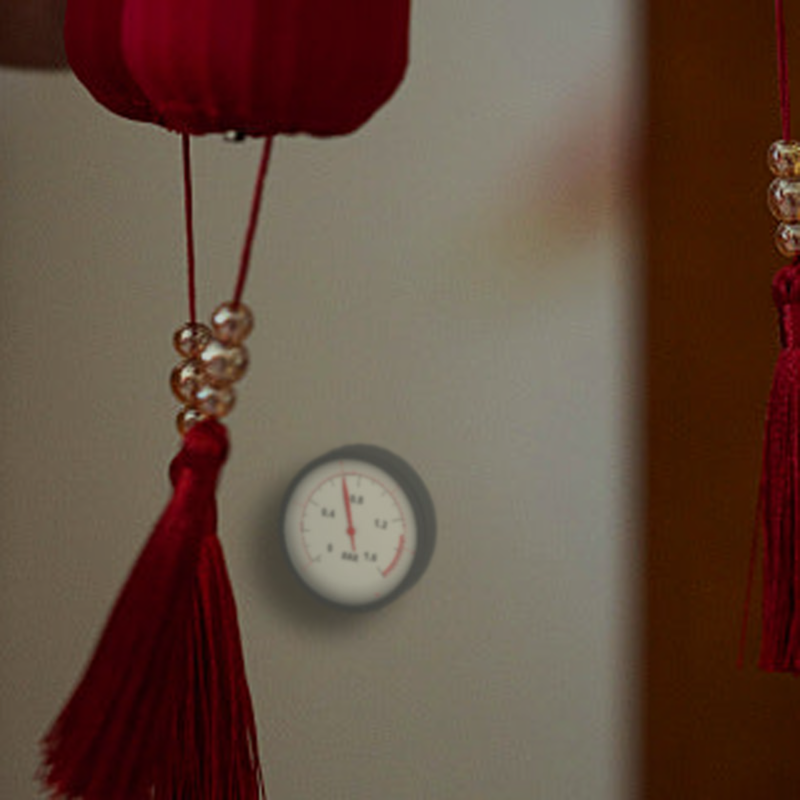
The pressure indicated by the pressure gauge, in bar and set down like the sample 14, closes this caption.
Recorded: 0.7
